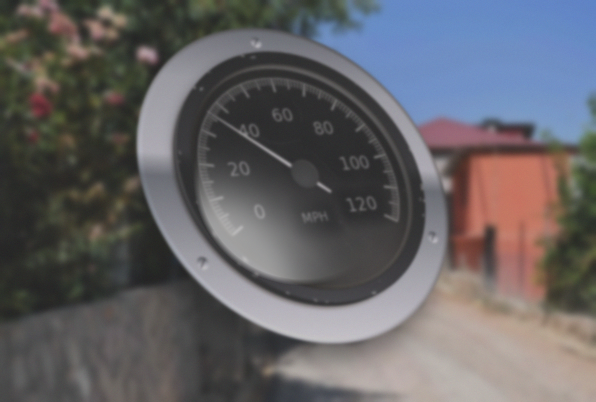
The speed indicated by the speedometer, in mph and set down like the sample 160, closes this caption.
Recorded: 35
